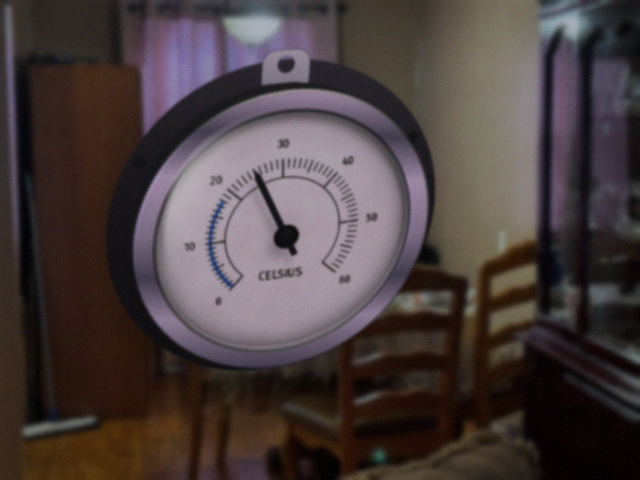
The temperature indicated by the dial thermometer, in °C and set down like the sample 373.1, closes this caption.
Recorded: 25
